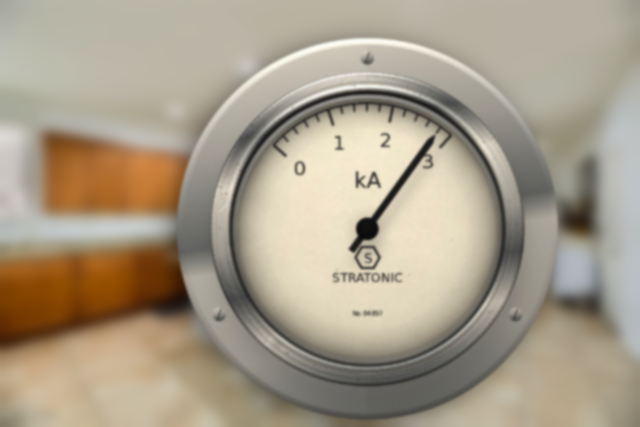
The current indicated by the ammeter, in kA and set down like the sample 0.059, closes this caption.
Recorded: 2.8
